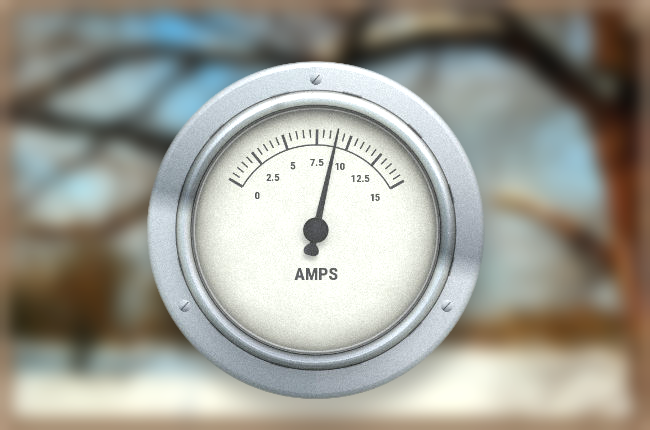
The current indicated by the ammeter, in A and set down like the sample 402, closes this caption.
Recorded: 9
